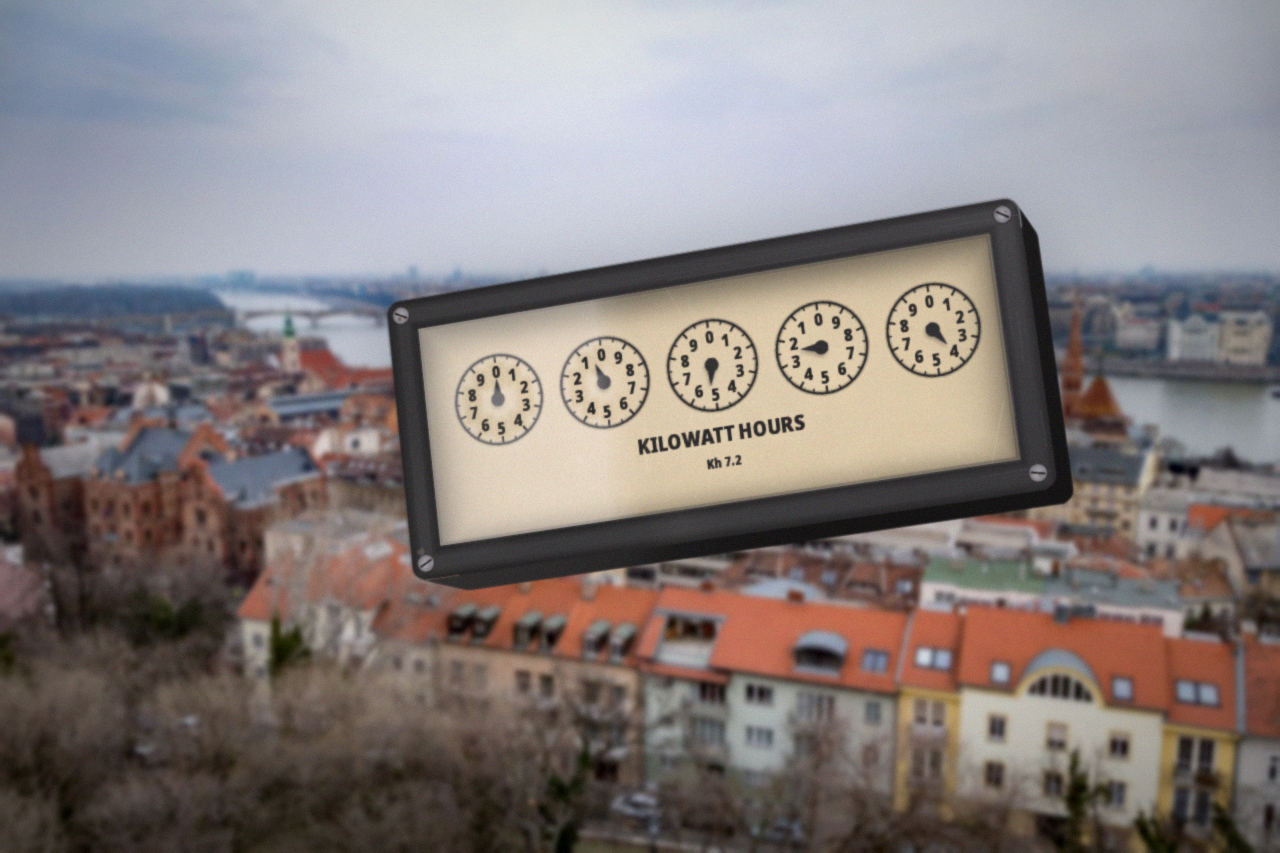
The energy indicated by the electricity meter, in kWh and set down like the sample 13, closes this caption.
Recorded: 524
